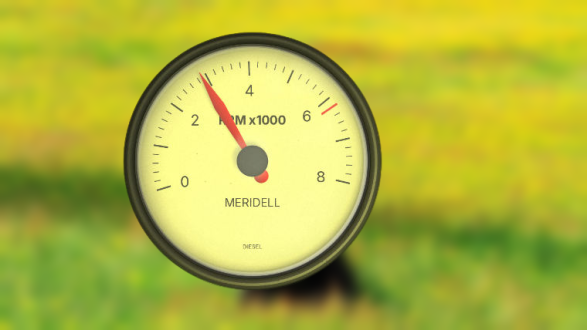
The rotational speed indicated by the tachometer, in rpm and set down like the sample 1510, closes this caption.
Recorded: 2900
